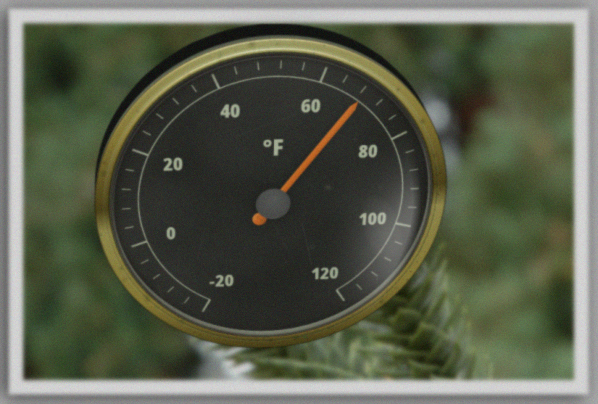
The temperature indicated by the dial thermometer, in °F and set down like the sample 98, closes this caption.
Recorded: 68
